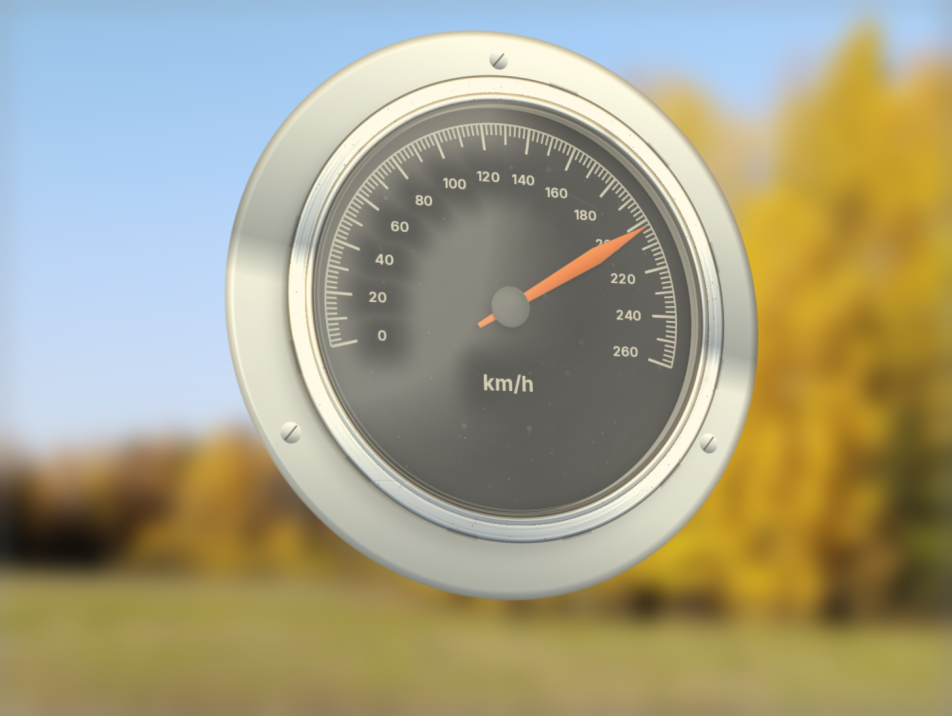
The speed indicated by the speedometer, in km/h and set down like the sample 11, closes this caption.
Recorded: 202
